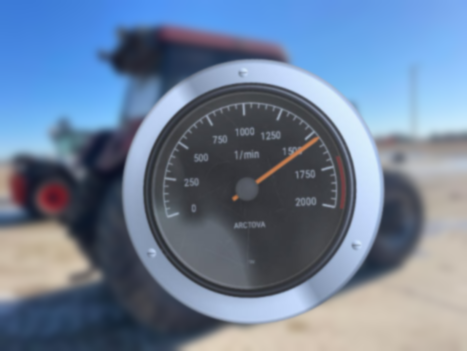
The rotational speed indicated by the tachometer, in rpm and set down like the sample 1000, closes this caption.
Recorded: 1550
